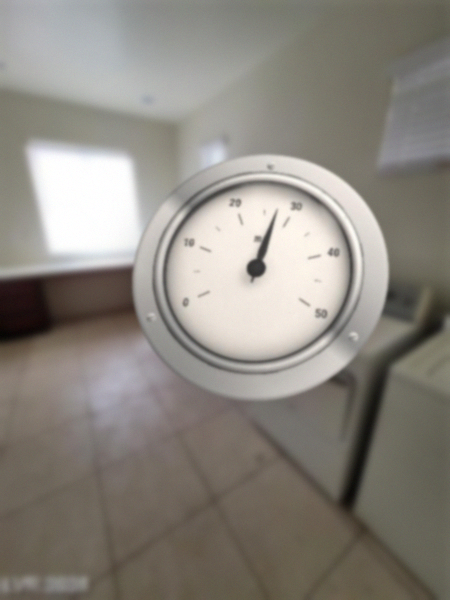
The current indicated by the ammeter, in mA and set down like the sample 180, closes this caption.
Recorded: 27.5
